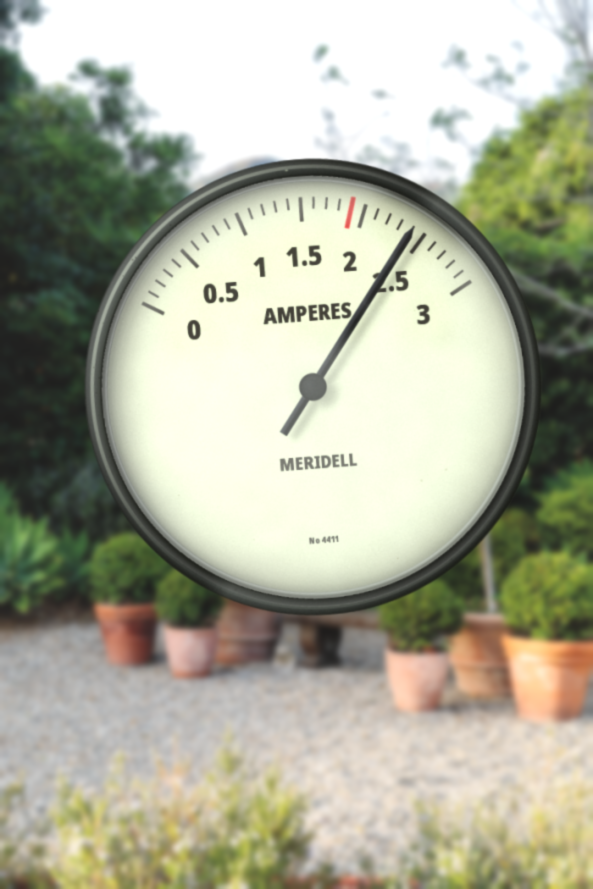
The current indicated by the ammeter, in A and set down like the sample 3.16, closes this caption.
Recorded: 2.4
